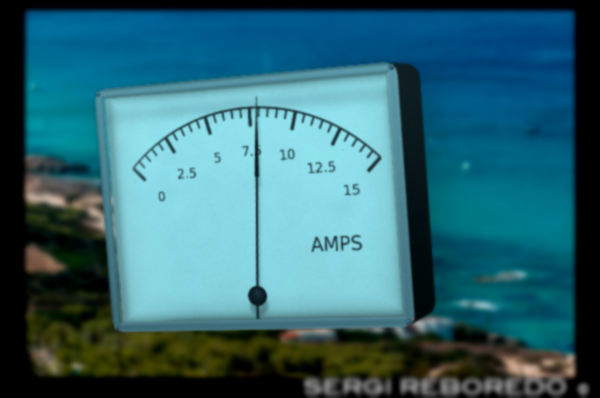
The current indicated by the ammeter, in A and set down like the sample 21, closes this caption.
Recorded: 8
